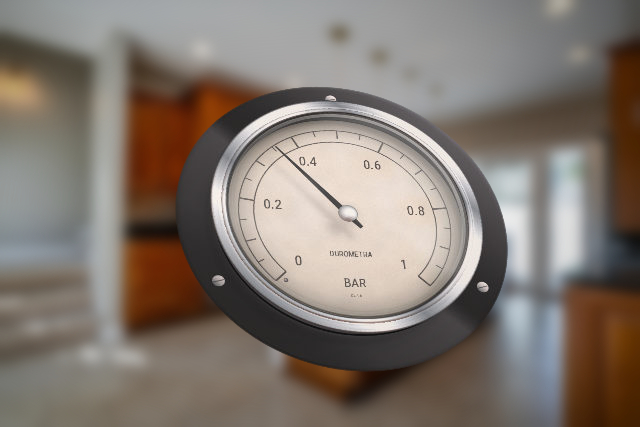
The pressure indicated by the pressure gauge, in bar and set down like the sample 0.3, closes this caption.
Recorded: 0.35
